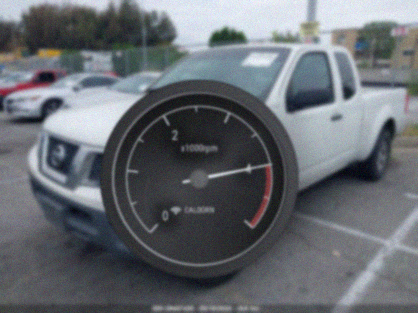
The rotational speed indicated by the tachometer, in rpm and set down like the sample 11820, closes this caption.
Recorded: 4000
